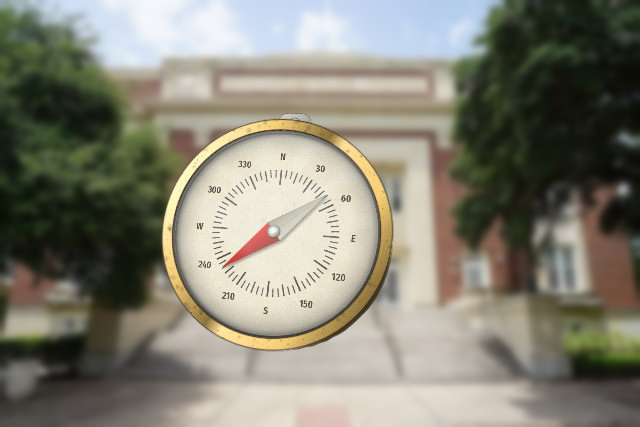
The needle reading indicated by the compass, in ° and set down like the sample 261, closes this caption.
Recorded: 230
